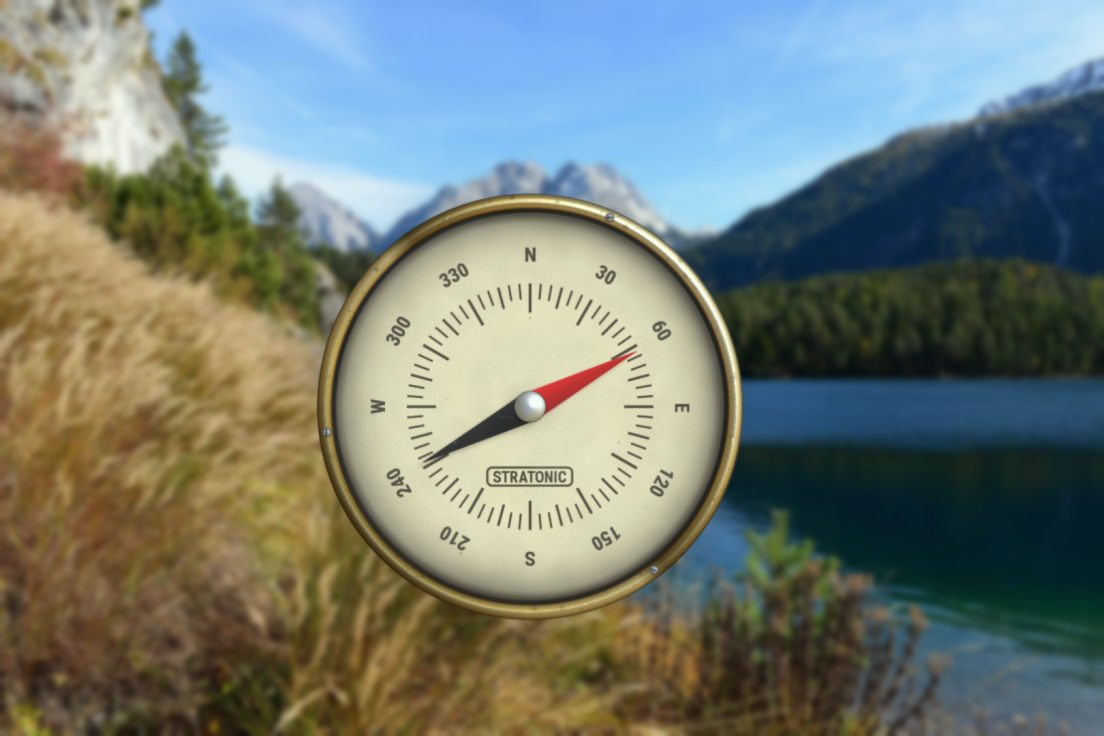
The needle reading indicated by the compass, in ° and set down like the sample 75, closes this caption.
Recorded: 62.5
